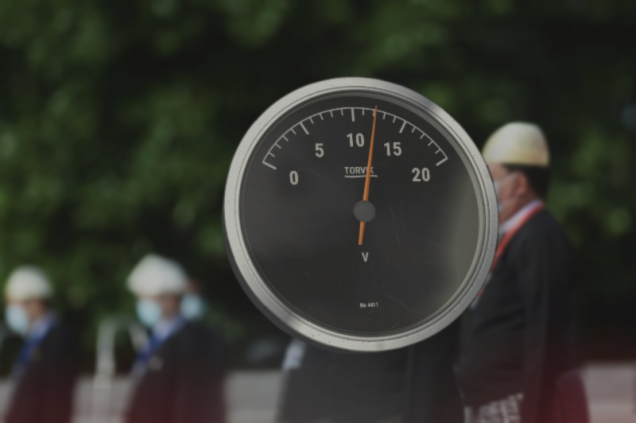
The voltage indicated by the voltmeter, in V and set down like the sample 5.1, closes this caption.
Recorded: 12
